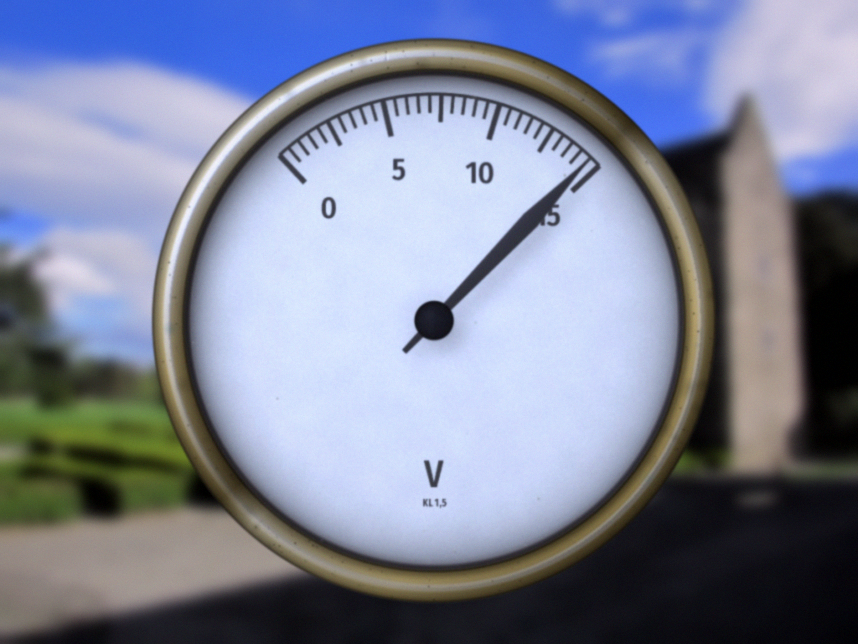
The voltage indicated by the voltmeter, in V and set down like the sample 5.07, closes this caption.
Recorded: 14.5
